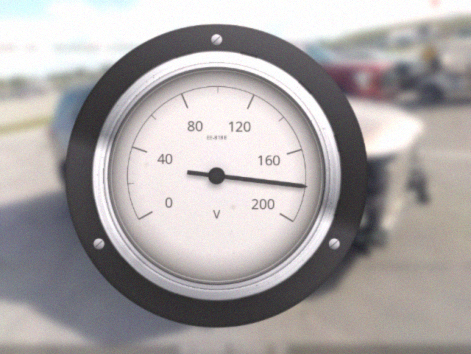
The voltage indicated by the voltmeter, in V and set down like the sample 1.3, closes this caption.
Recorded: 180
